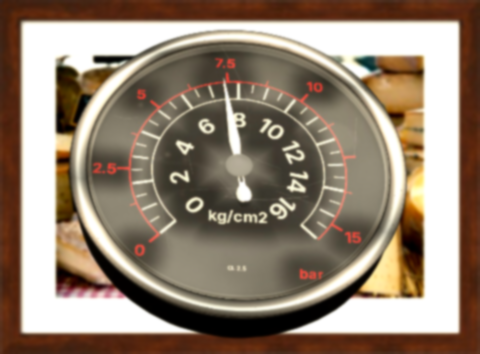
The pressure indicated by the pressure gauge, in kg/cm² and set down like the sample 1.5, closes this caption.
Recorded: 7.5
